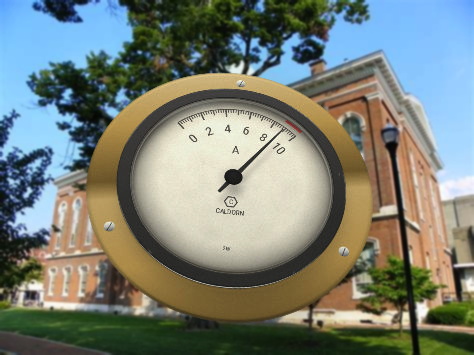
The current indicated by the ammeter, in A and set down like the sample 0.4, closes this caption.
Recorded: 9
